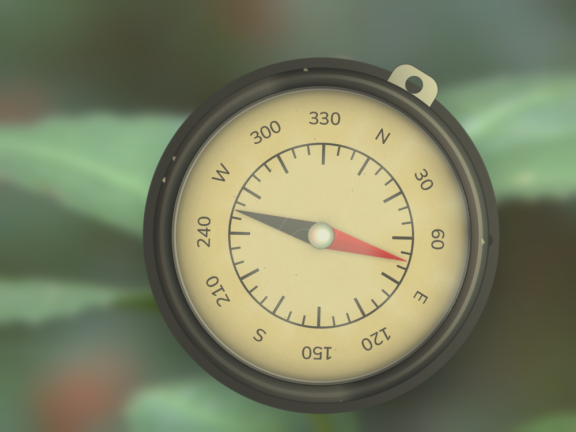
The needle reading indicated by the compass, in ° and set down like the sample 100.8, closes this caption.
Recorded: 75
